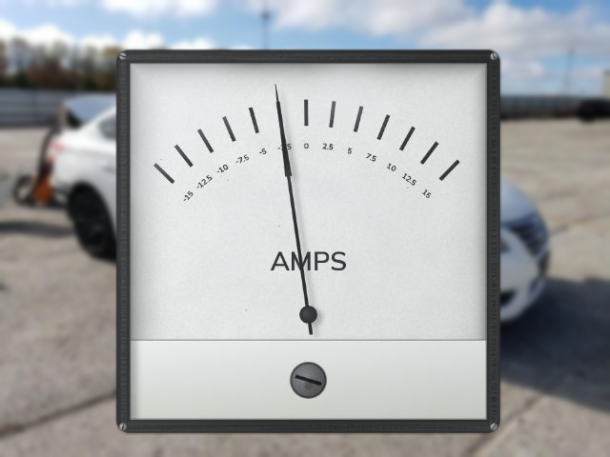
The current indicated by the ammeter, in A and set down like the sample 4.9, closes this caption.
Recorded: -2.5
